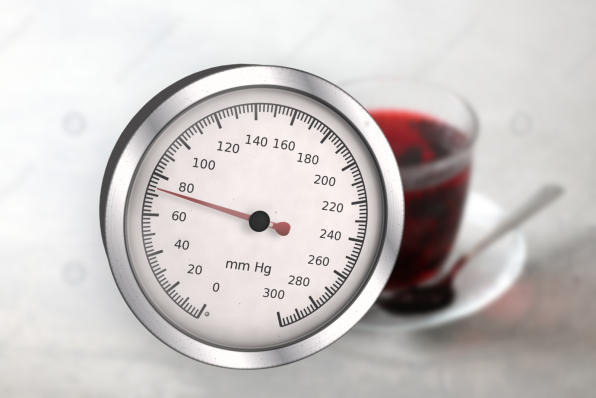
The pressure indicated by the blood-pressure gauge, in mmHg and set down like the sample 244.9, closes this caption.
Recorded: 74
